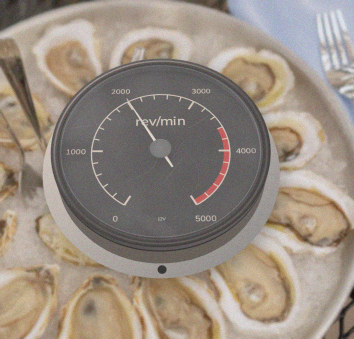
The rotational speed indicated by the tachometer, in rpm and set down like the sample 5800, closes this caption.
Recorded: 2000
